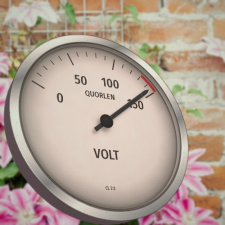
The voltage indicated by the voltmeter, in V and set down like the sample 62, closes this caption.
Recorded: 145
